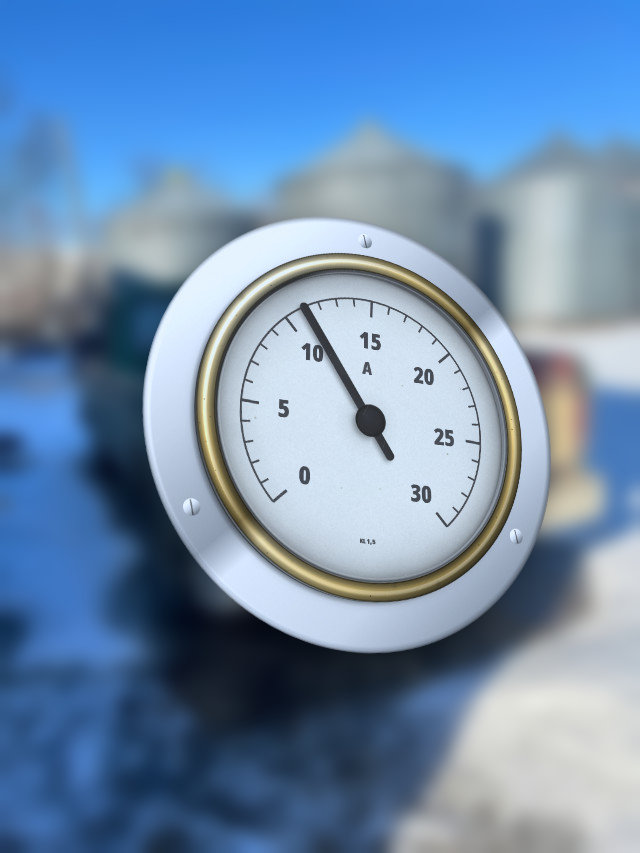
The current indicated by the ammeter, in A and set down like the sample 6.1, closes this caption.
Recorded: 11
